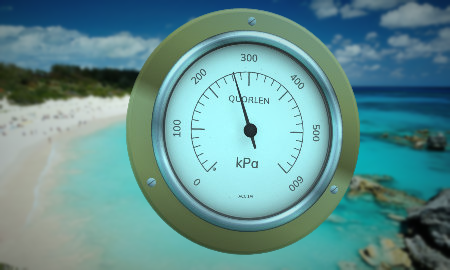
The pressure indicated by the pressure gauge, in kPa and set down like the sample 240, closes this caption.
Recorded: 260
